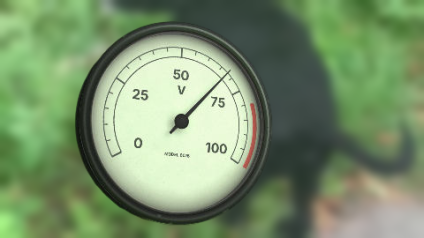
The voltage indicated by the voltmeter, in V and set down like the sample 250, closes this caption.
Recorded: 67.5
